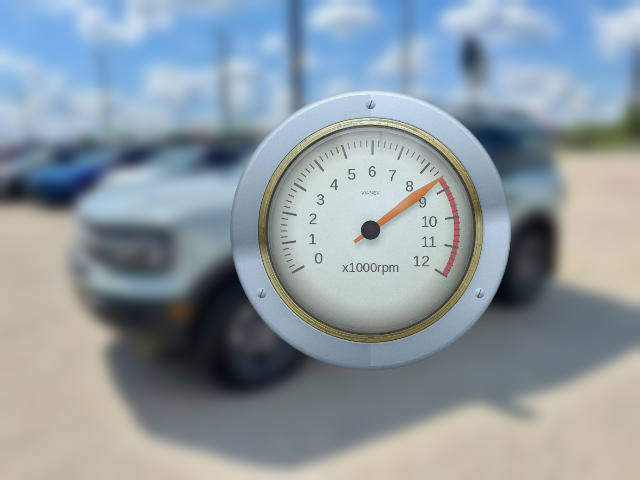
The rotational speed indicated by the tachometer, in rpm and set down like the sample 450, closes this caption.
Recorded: 8600
